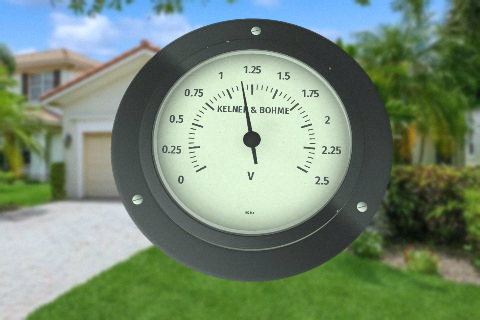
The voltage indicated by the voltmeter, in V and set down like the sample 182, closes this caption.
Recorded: 1.15
